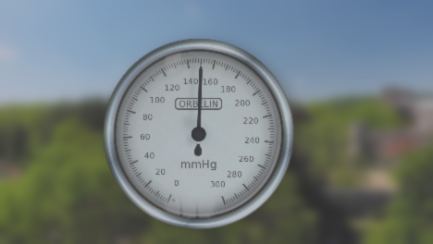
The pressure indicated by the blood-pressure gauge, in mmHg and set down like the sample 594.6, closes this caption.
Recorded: 150
